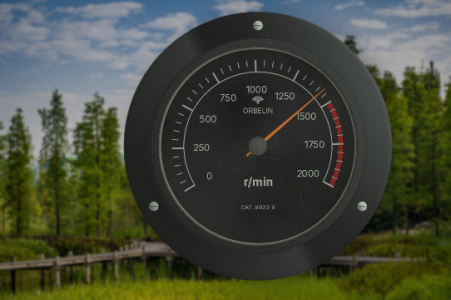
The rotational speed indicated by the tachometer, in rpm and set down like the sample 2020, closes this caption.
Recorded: 1425
